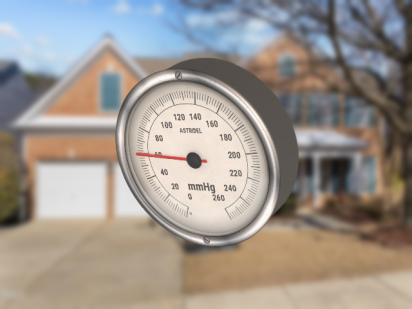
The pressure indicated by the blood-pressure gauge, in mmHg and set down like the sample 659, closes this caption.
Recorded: 60
